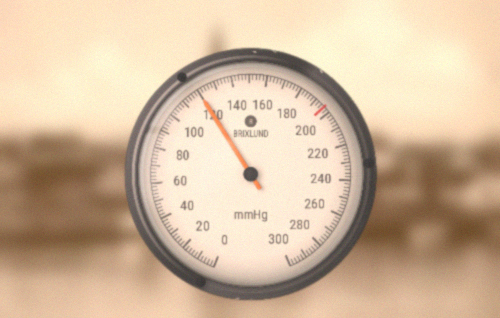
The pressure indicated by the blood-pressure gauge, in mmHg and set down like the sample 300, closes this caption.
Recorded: 120
